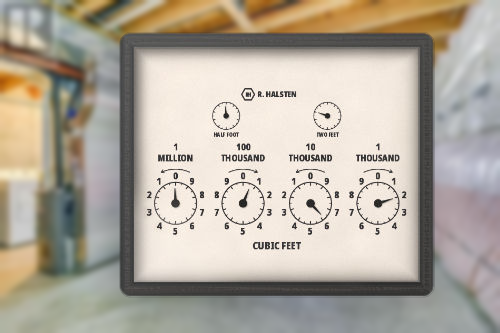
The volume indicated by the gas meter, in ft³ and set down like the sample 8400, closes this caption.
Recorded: 6200
